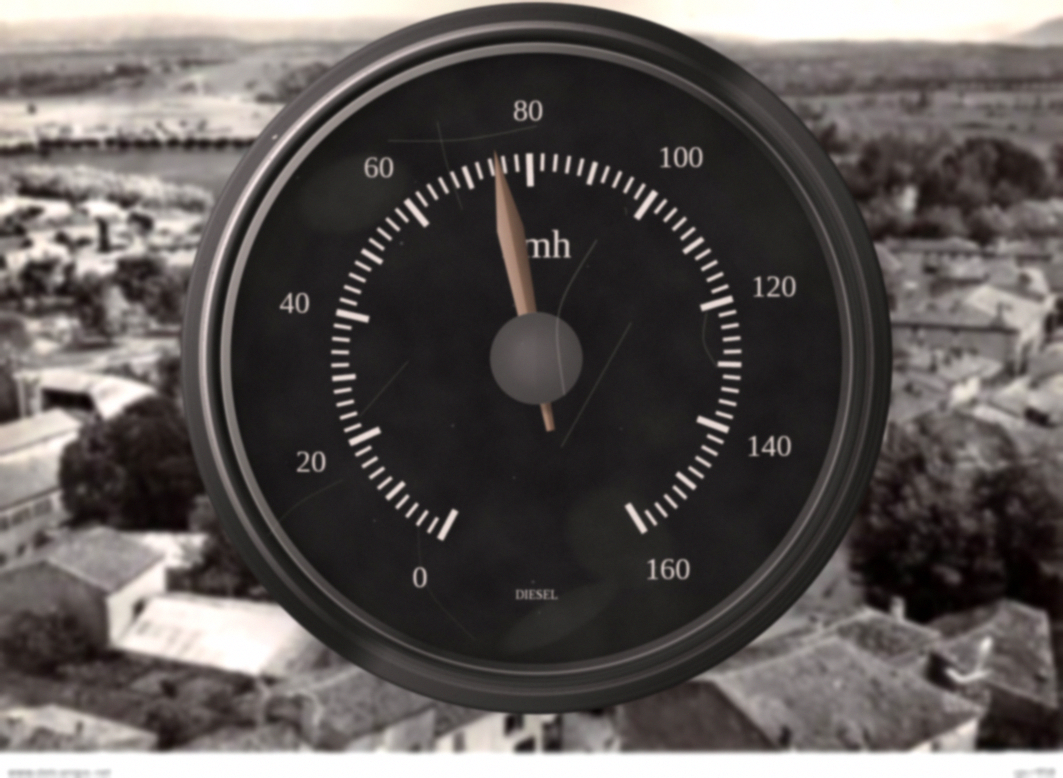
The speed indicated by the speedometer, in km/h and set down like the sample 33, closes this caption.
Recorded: 75
